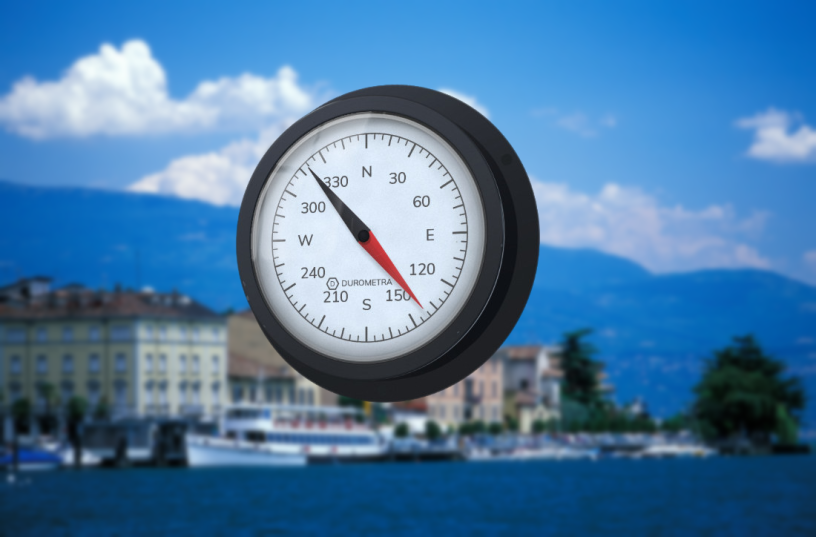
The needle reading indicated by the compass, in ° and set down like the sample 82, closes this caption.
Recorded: 140
